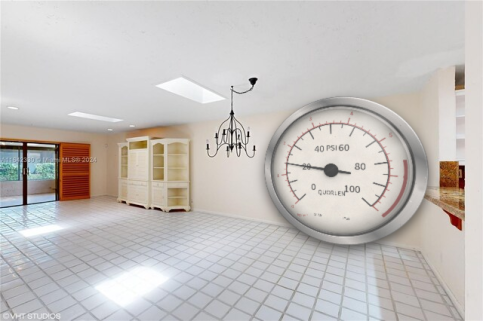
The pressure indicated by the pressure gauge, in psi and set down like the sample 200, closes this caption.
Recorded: 20
